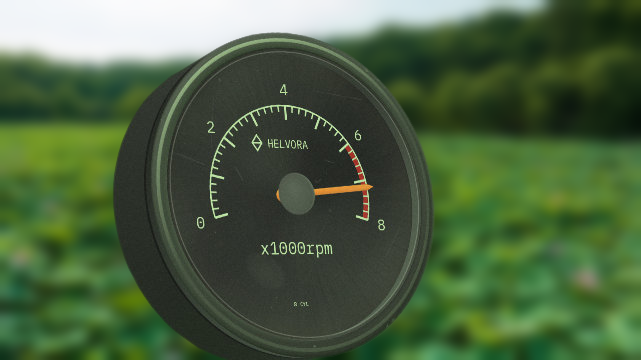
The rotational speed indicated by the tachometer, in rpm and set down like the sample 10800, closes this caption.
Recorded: 7200
